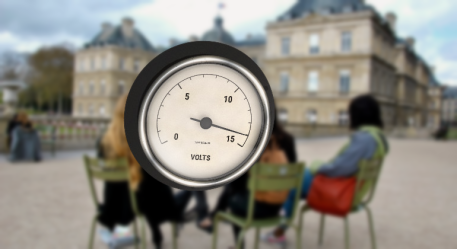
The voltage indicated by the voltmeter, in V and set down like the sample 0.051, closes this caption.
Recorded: 14
